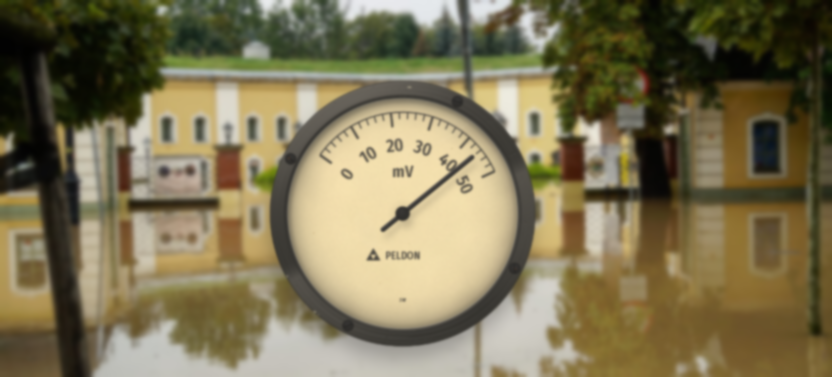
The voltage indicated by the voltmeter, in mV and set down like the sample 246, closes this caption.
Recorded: 44
